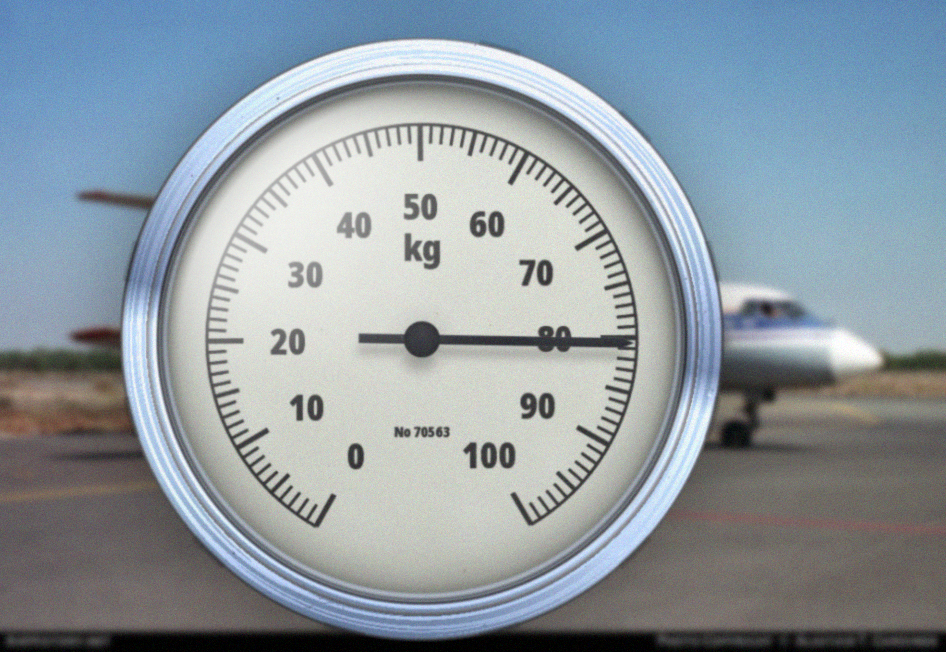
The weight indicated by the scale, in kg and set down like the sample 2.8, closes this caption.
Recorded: 80.5
